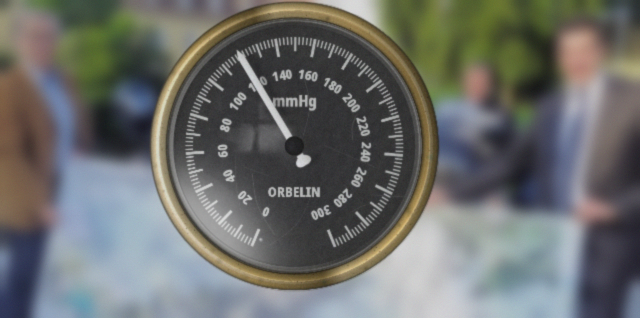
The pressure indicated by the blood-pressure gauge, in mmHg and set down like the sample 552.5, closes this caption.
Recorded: 120
